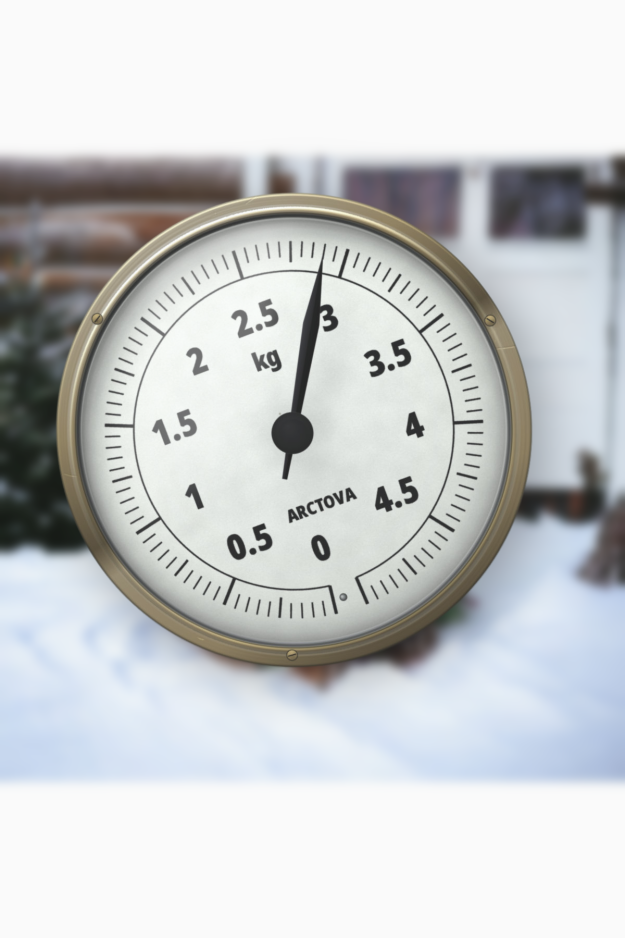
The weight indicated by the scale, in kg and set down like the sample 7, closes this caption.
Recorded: 2.9
